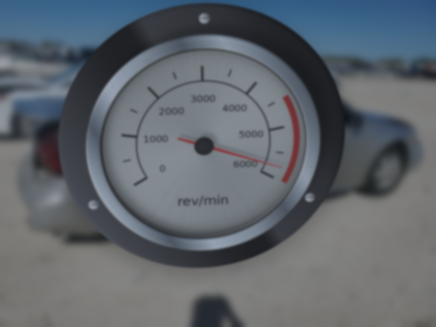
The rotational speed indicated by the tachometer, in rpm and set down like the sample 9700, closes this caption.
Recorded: 5750
